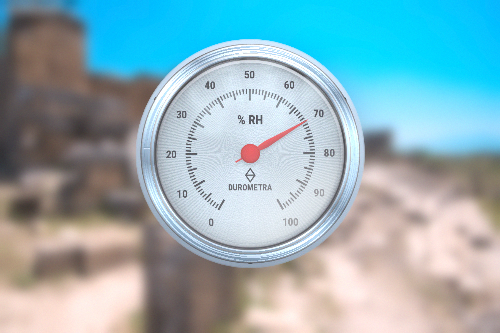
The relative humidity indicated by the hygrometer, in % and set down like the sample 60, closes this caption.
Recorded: 70
